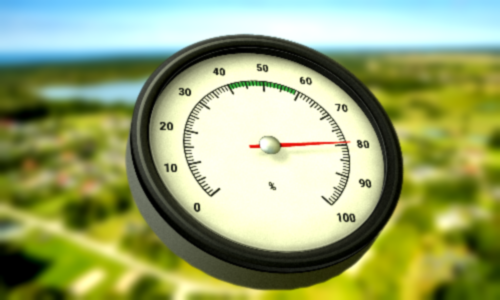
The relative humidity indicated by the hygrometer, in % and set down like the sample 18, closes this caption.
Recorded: 80
